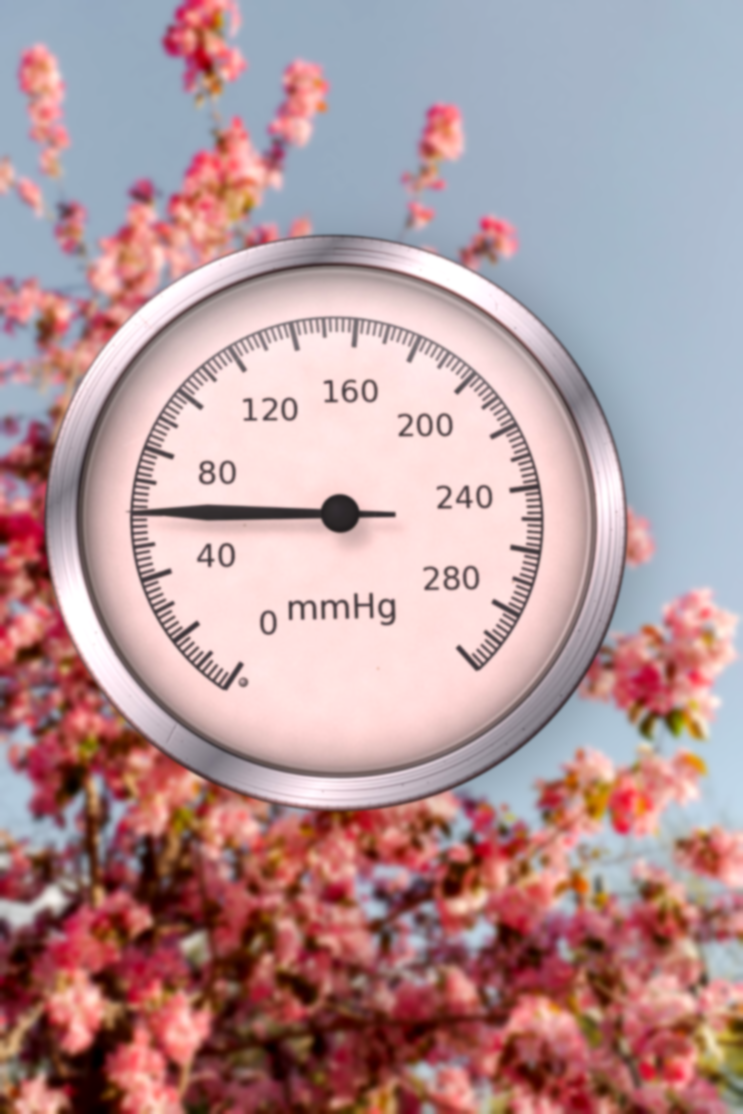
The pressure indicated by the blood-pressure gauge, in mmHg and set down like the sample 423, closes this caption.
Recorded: 60
